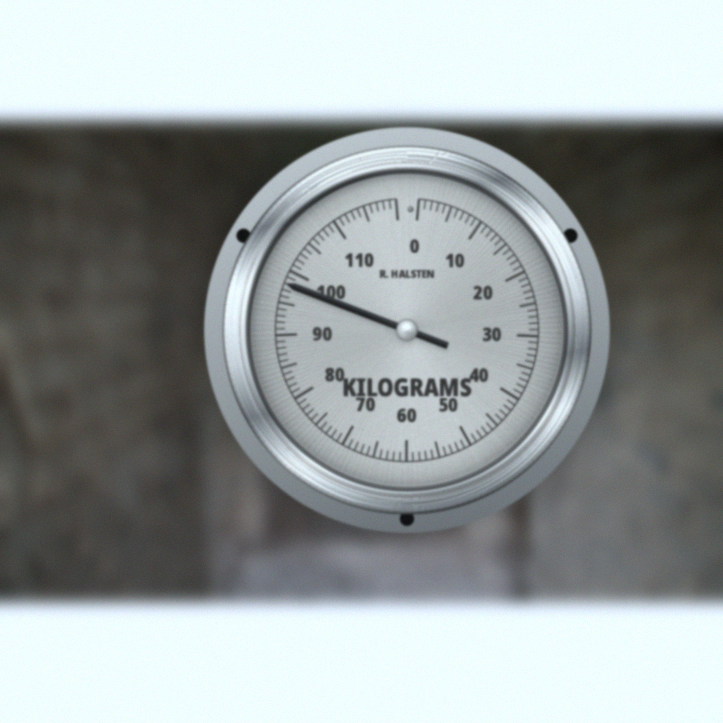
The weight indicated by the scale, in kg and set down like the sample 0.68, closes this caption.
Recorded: 98
